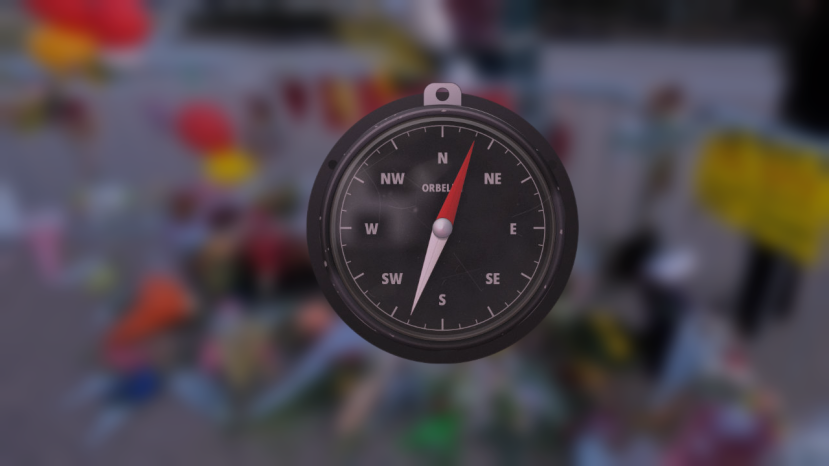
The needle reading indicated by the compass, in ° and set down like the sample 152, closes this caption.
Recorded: 20
